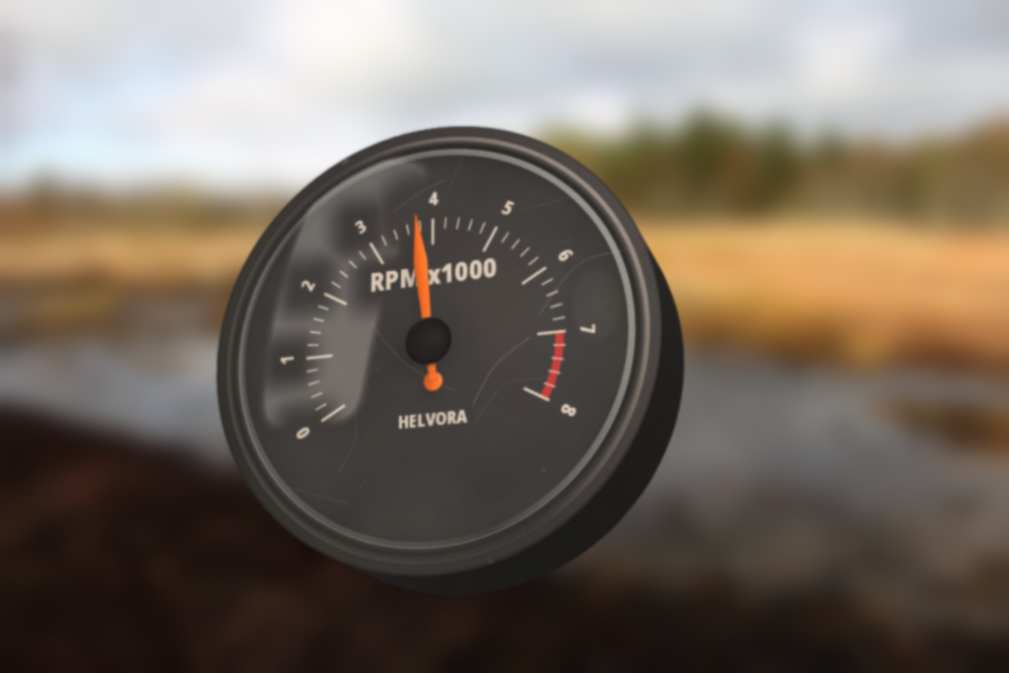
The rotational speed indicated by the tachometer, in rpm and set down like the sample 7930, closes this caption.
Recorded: 3800
